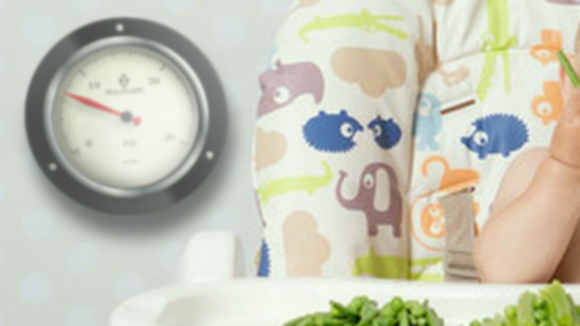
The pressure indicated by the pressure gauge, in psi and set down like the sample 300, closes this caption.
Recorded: 7
